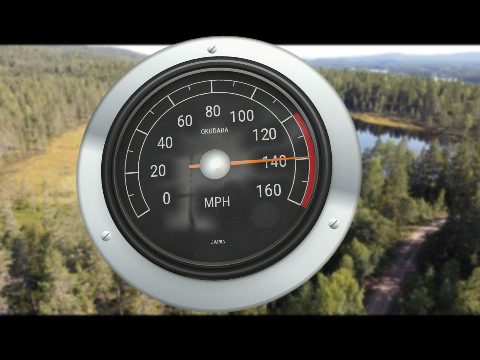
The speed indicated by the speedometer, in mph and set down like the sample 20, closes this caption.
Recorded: 140
